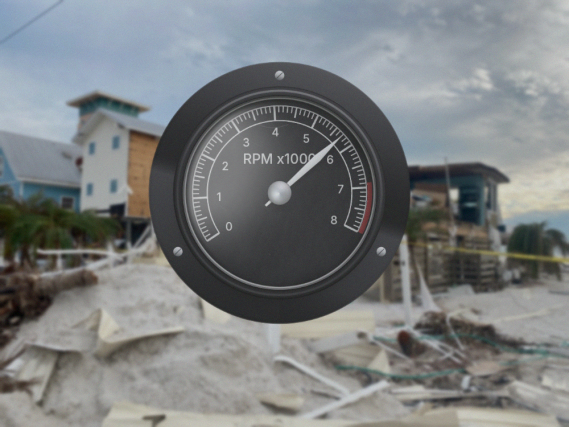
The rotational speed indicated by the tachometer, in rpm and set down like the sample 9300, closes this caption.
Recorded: 5700
